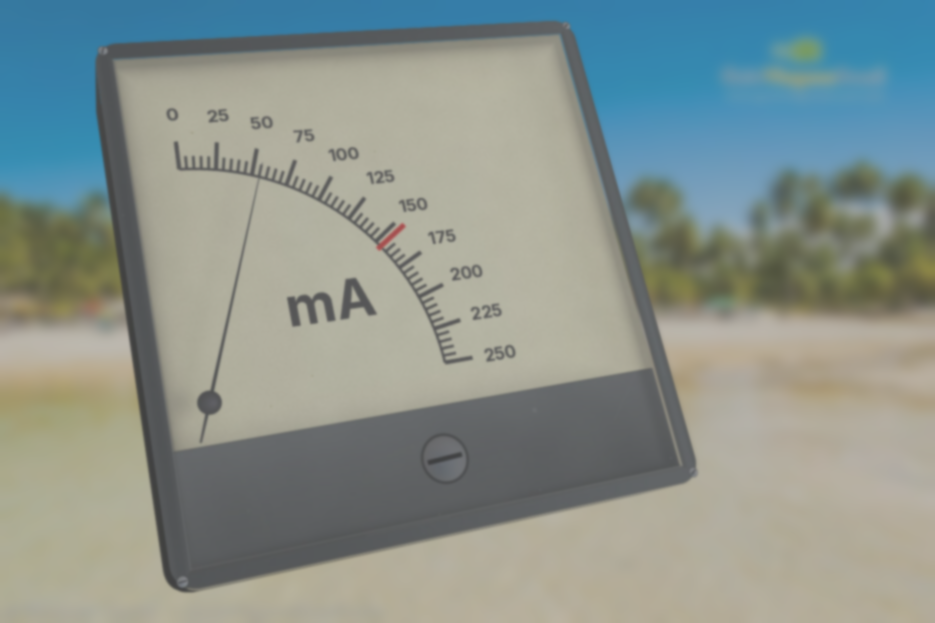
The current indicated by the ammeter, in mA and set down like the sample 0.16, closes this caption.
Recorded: 55
